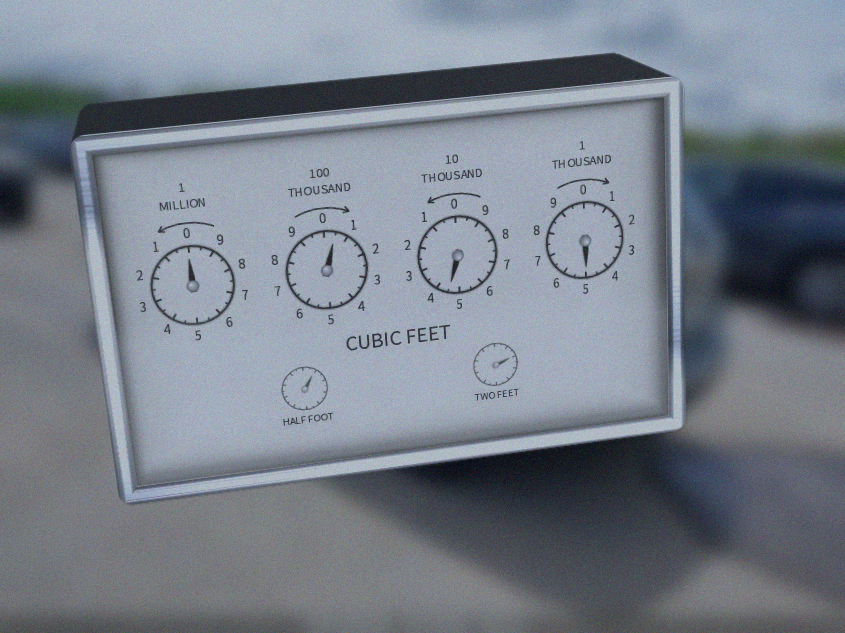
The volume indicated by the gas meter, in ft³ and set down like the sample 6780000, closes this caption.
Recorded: 4500
